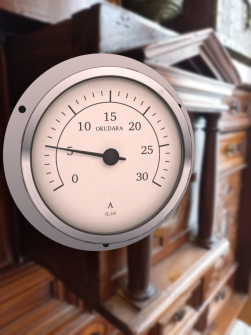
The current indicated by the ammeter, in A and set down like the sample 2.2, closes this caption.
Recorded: 5
